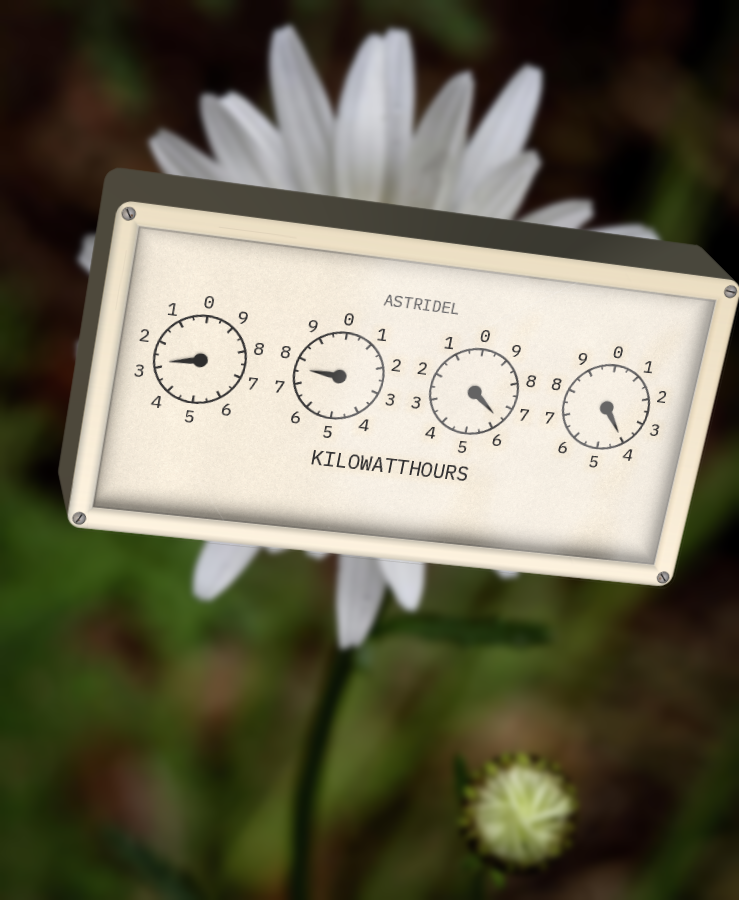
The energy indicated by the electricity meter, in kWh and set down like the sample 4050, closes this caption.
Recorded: 2764
